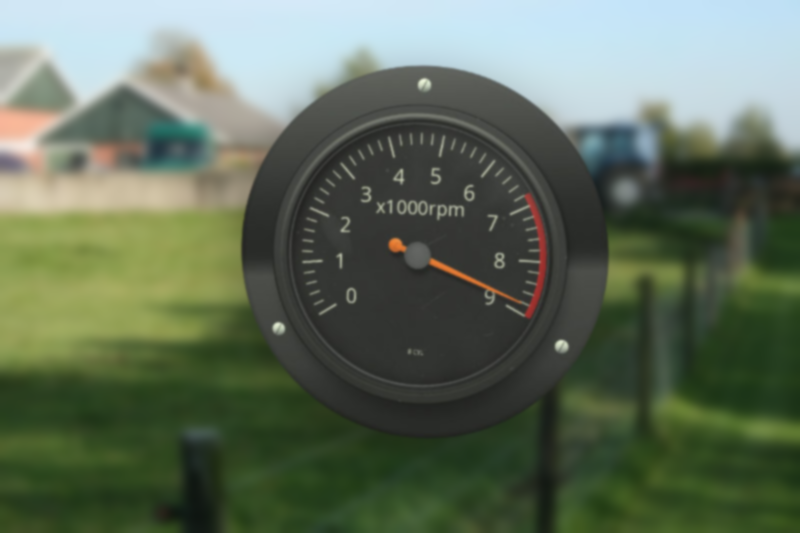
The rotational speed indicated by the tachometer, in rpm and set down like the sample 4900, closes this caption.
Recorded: 8800
